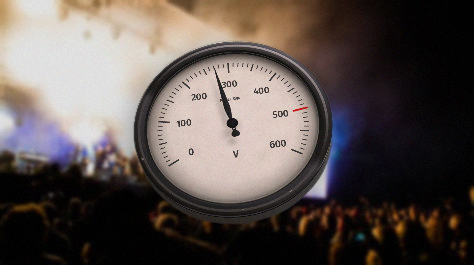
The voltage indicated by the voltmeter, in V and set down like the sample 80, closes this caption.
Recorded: 270
